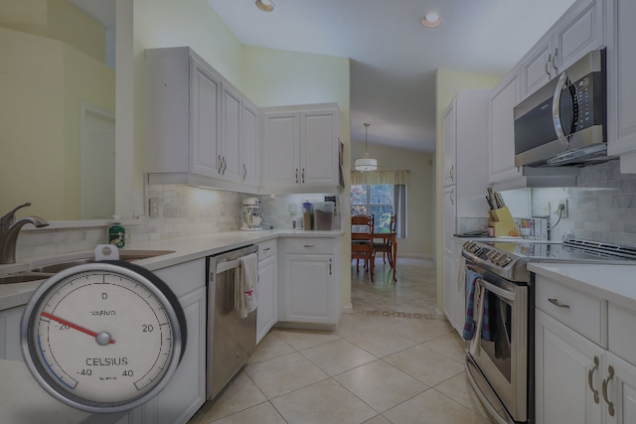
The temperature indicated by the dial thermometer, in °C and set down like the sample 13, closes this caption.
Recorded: -18
